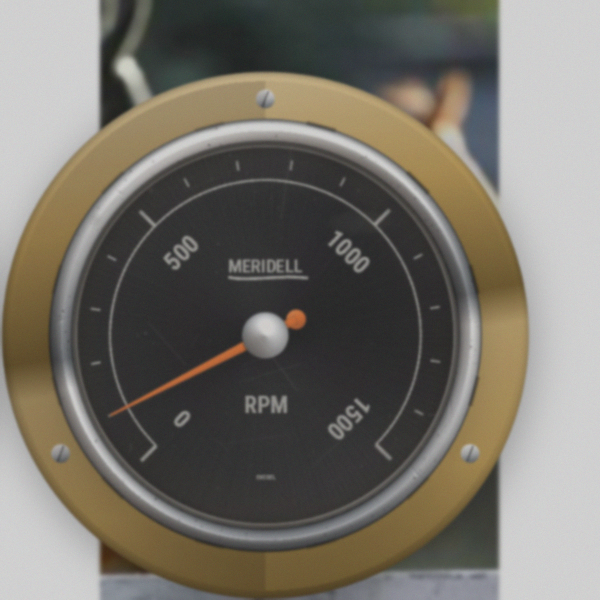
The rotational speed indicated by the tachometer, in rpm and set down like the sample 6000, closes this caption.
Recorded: 100
